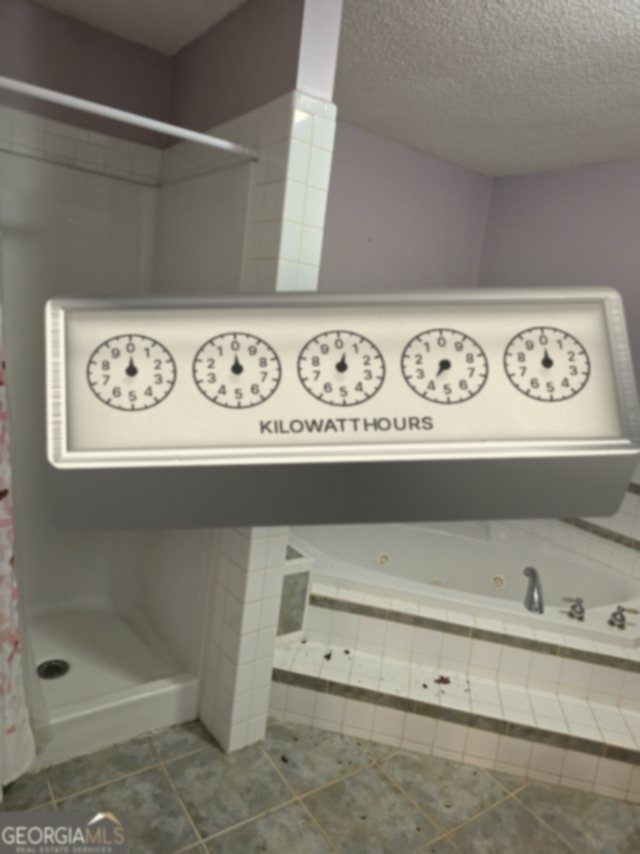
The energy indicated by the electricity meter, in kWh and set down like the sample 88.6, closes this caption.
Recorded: 40
